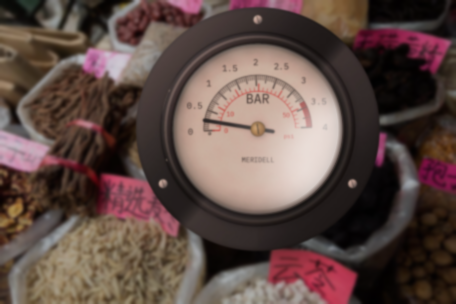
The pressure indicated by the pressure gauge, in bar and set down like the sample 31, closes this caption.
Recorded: 0.25
